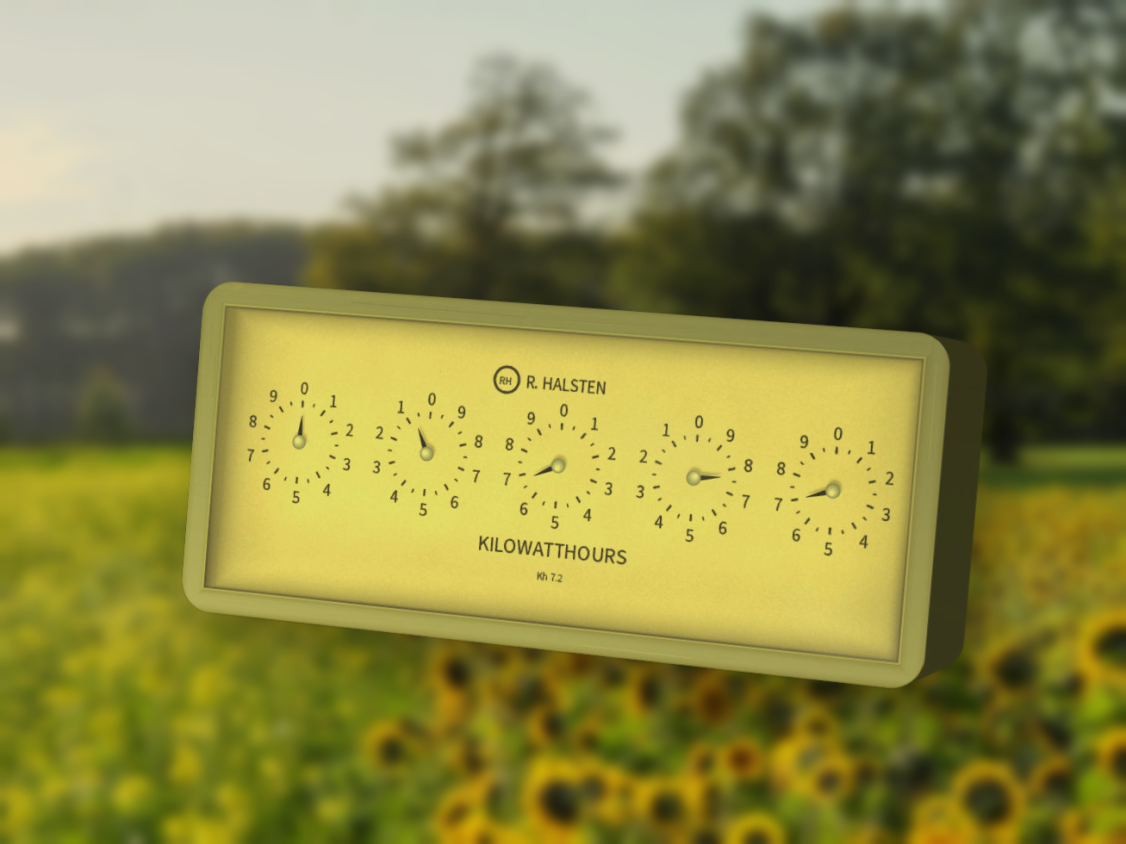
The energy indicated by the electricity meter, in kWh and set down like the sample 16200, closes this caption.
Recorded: 677
